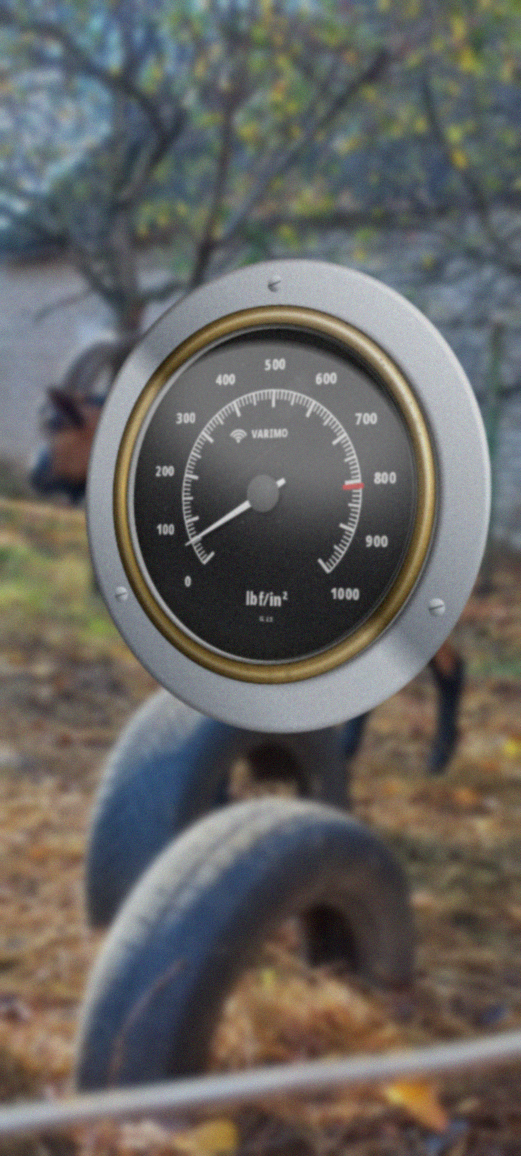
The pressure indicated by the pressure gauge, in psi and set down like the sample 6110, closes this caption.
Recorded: 50
